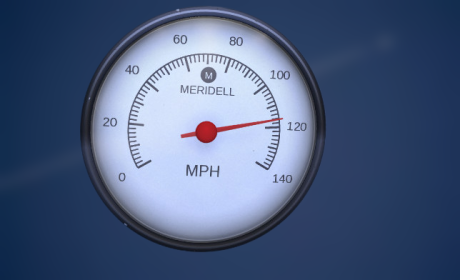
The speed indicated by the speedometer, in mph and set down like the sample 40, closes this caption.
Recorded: 116
